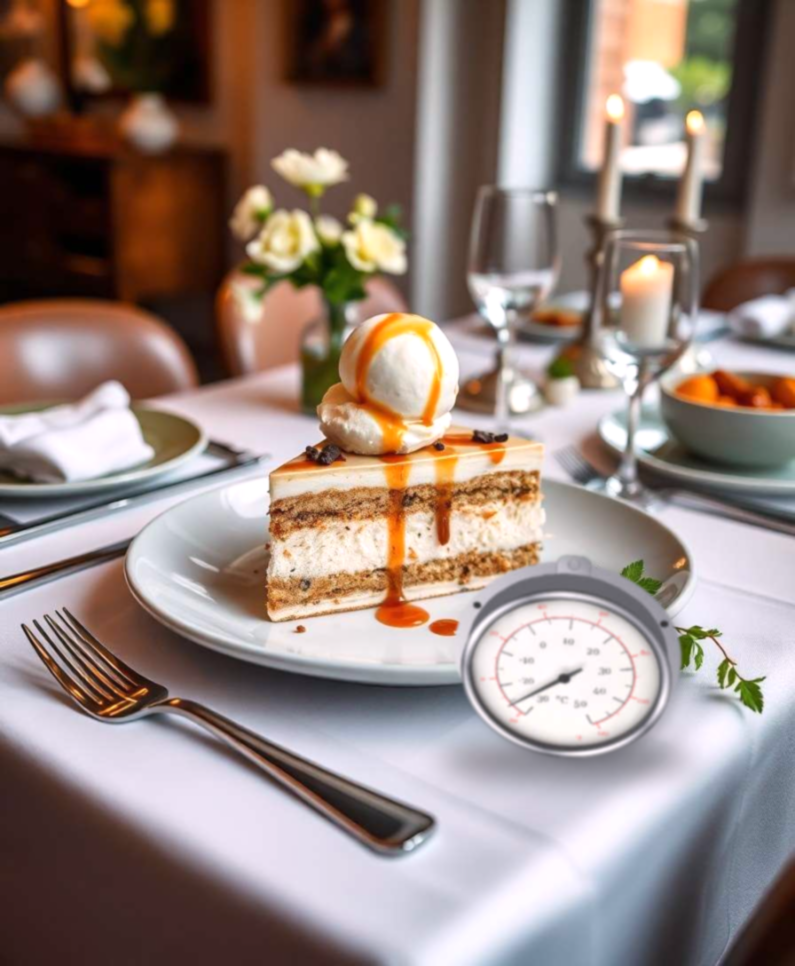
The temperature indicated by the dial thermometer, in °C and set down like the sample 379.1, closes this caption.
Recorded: -25
